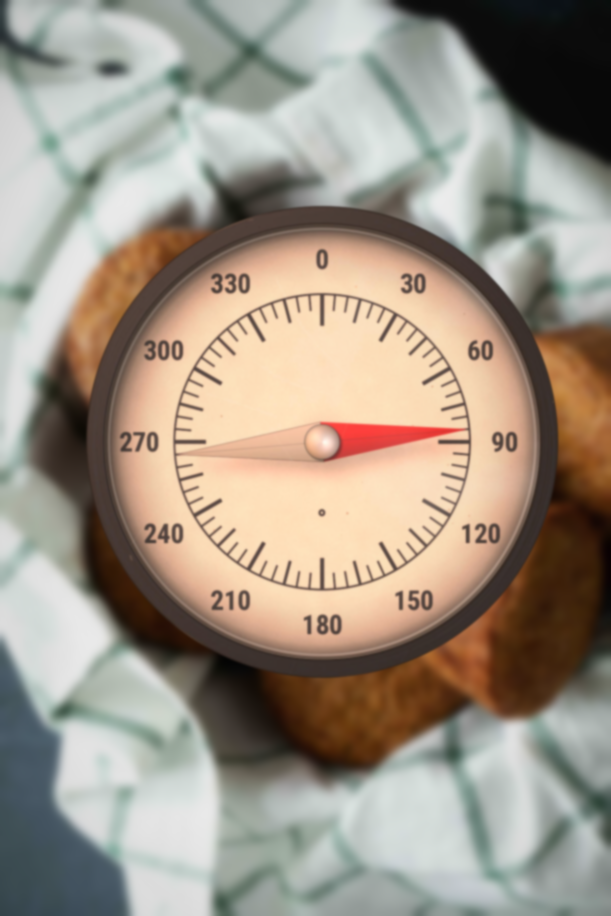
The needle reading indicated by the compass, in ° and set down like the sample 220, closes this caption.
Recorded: 85
